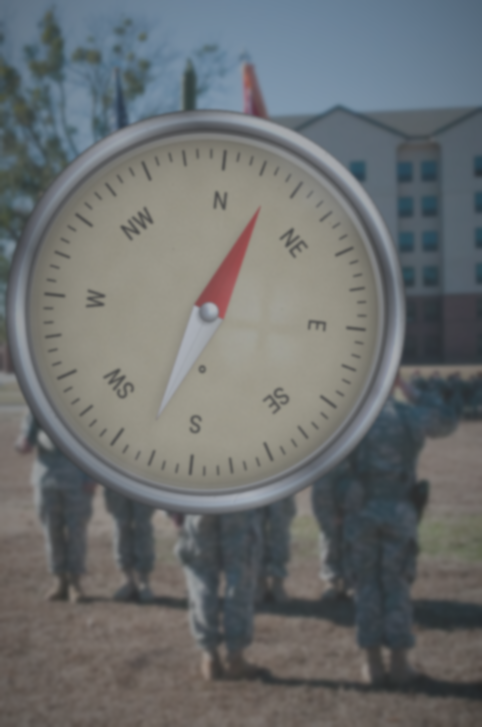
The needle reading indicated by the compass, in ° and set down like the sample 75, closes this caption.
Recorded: 20
